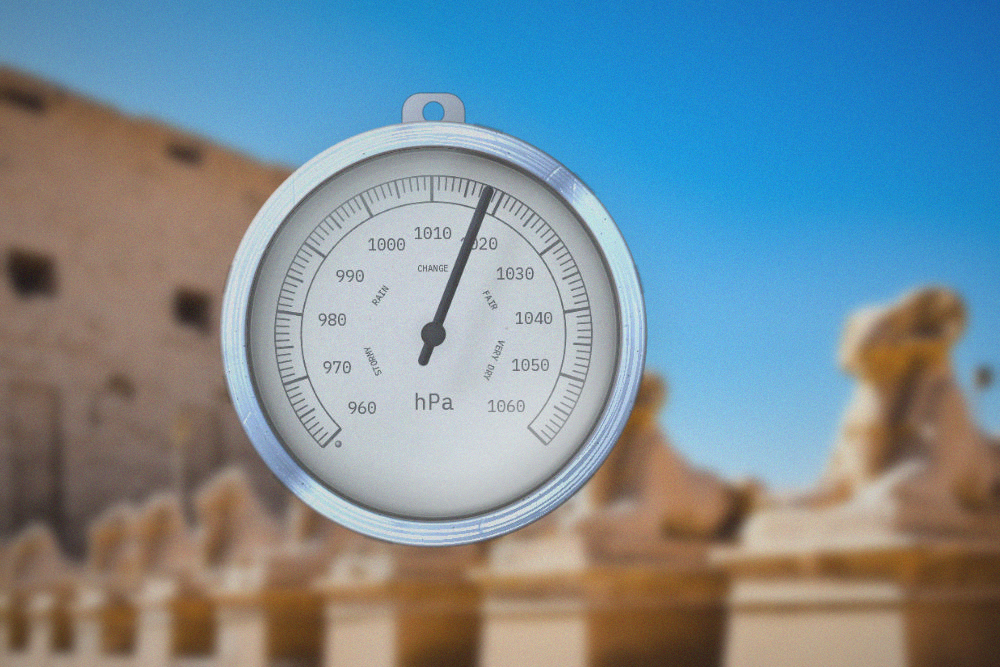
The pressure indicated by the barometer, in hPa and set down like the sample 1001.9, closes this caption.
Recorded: 1018
